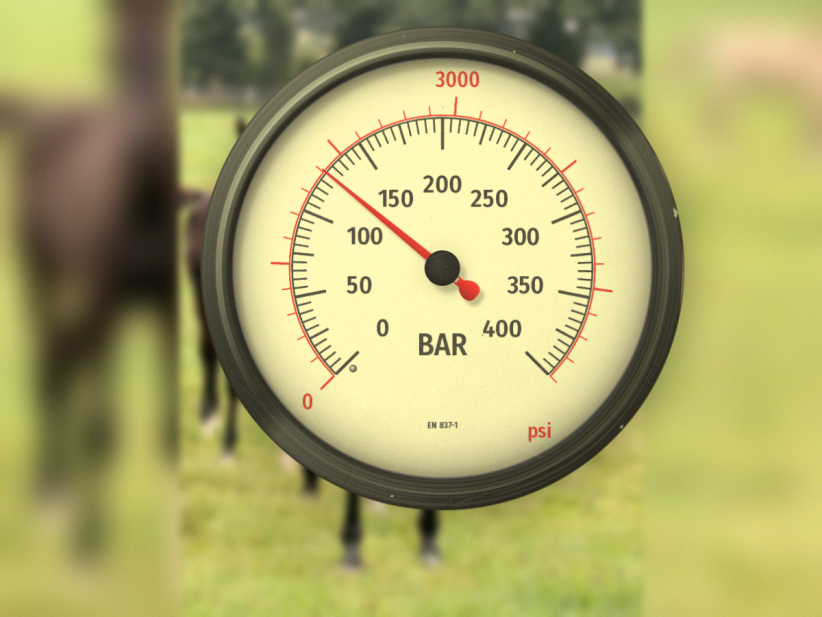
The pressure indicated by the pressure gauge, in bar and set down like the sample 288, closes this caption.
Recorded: 125
